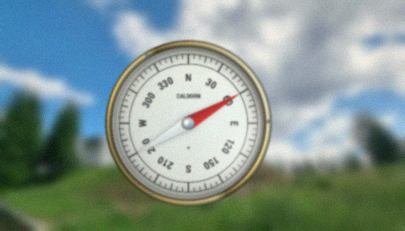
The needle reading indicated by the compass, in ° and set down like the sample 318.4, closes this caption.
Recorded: 60
